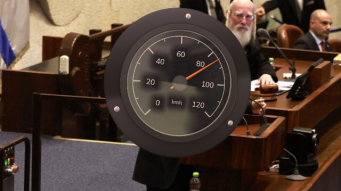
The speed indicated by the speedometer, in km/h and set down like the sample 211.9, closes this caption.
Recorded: 85
